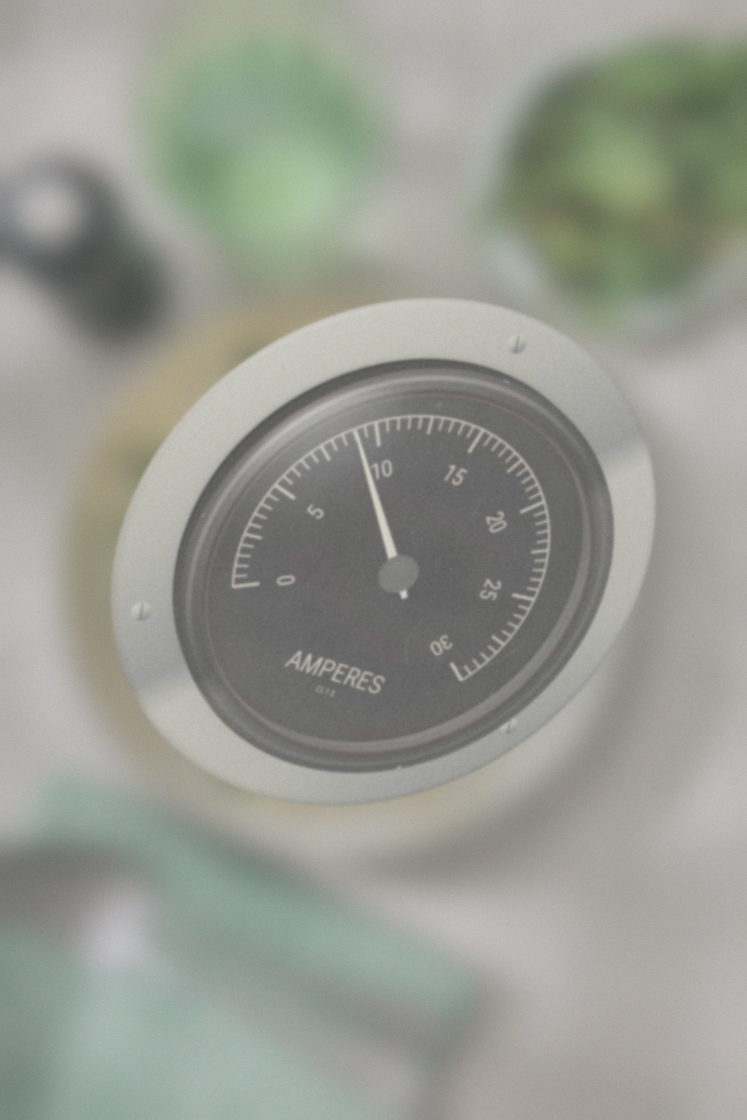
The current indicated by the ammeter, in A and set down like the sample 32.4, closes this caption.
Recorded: 9
